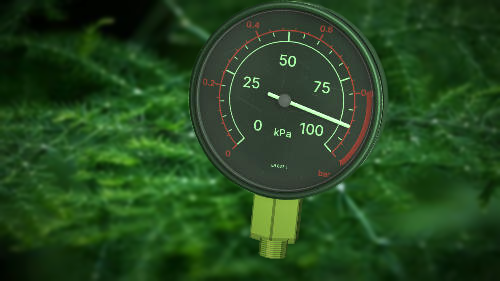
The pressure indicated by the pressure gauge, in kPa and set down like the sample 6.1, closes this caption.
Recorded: 90
